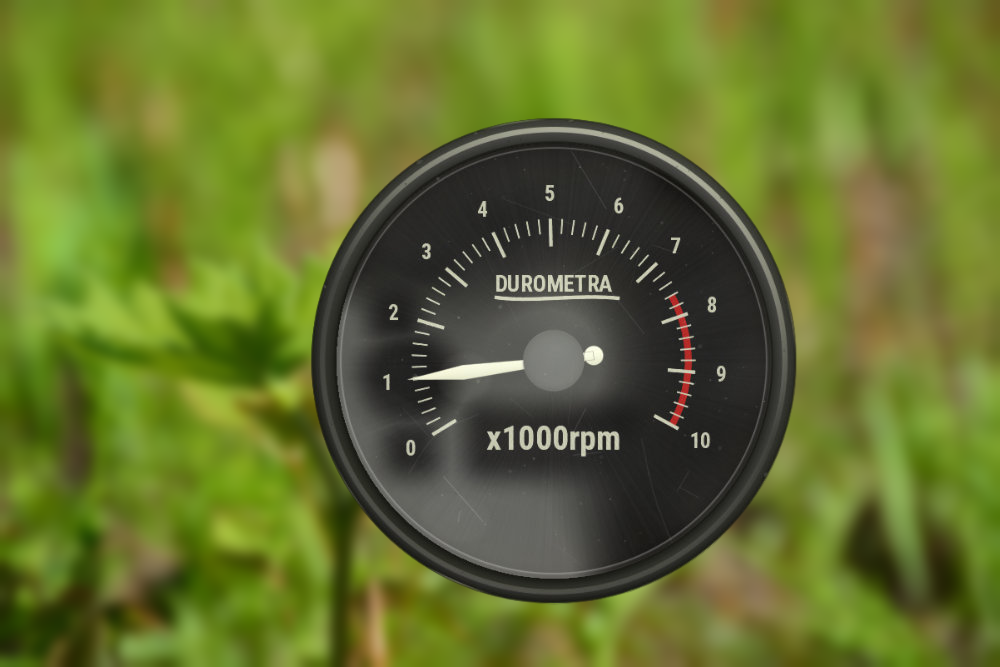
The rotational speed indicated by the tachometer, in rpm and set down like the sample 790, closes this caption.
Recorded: 1000
